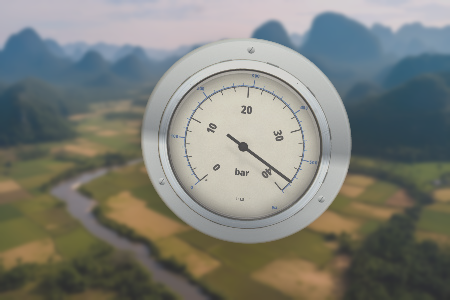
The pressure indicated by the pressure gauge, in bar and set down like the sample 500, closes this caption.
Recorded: 38
